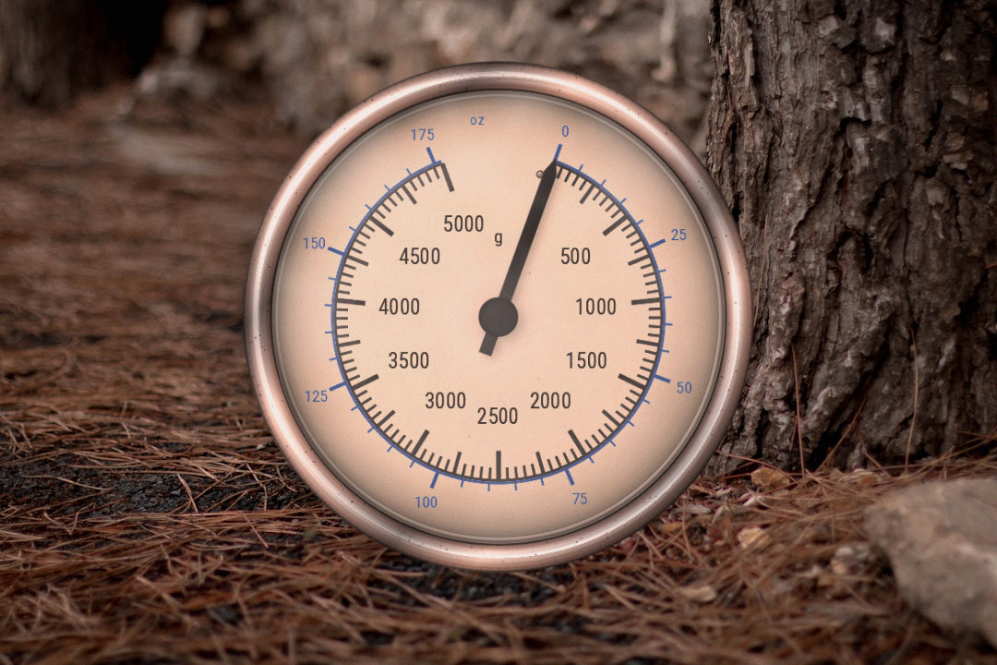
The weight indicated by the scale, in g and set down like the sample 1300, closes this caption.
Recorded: 0
